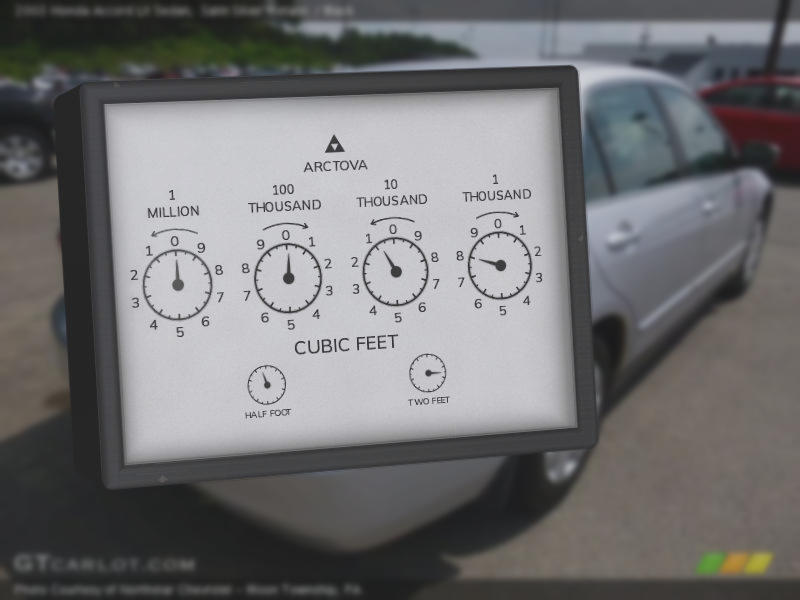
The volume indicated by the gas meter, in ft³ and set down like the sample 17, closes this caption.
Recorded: 800
